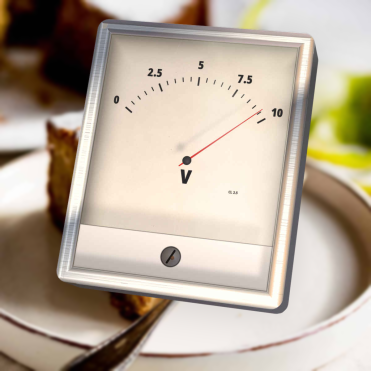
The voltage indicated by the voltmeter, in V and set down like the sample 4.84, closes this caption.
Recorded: 9.5
